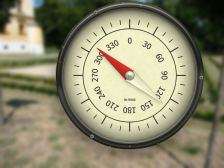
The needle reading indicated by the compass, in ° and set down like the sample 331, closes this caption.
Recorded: 310
